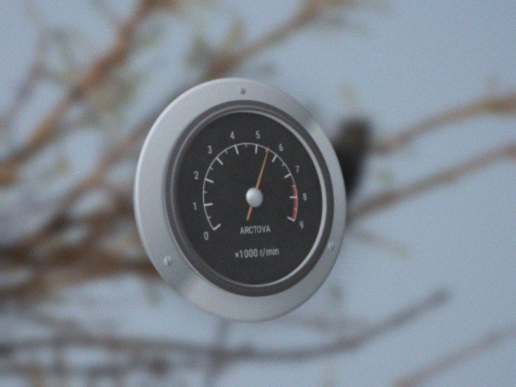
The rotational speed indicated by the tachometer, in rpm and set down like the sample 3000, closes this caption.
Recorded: 5500
